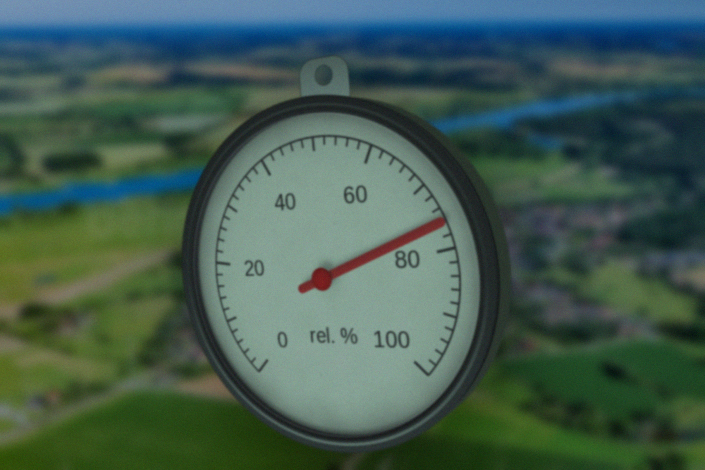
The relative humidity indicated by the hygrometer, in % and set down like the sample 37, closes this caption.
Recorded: 76
